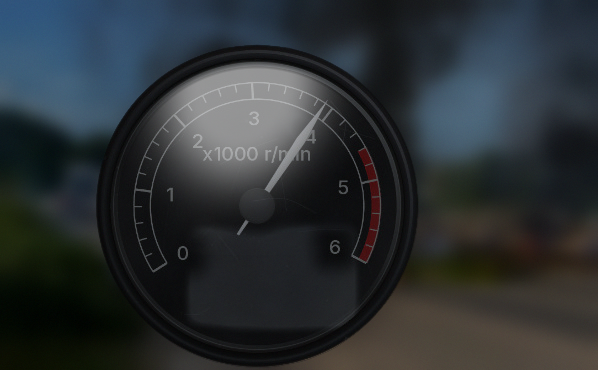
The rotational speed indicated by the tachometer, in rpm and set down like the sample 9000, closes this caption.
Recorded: 3900
